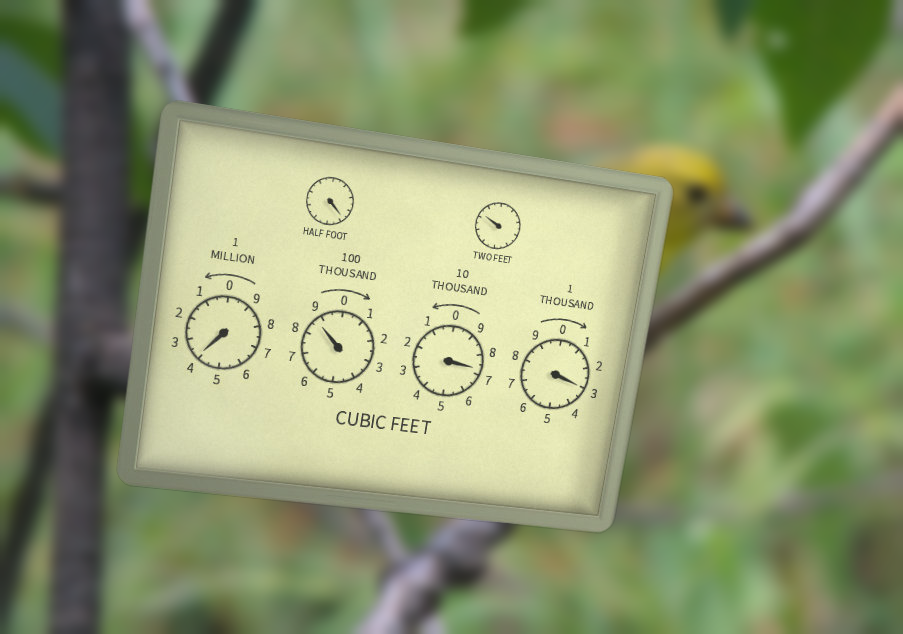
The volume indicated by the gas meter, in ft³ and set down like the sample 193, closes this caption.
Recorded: 387300
